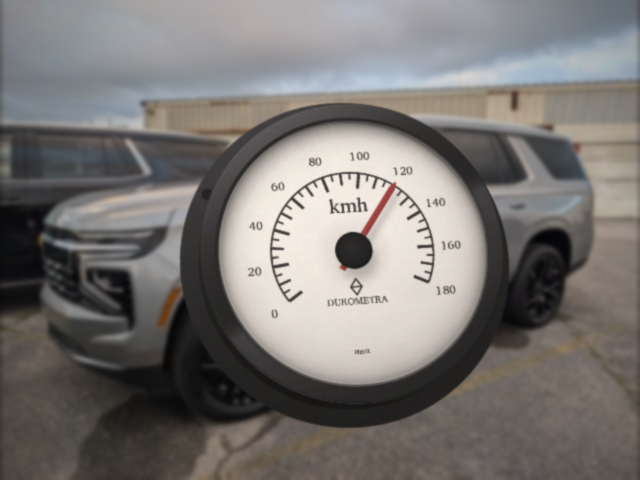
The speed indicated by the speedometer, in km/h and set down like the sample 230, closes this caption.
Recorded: 120
